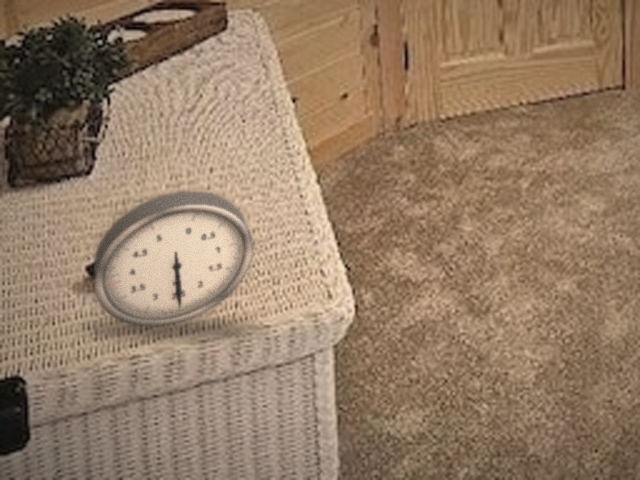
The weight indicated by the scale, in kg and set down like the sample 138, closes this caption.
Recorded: 2.5
